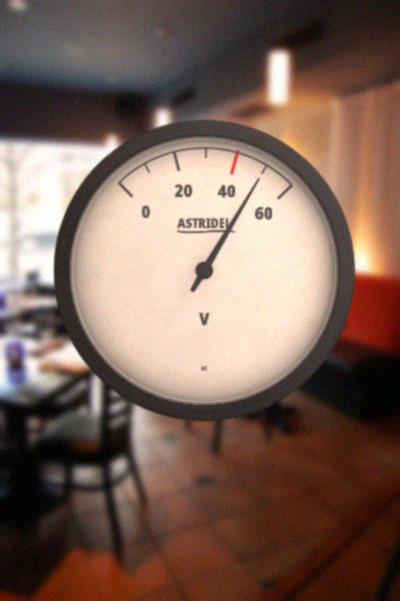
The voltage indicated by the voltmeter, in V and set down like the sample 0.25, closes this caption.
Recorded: 50
